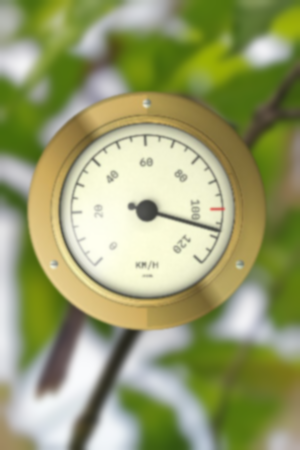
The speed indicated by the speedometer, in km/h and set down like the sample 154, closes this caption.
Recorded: 107.5
